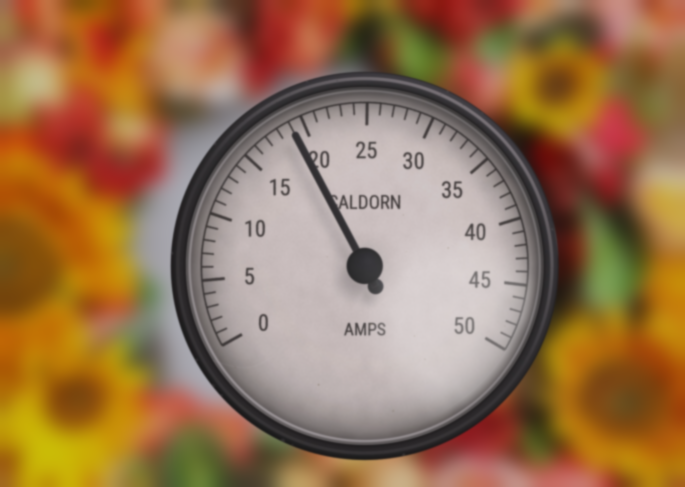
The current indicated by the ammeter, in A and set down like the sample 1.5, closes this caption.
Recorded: 19
